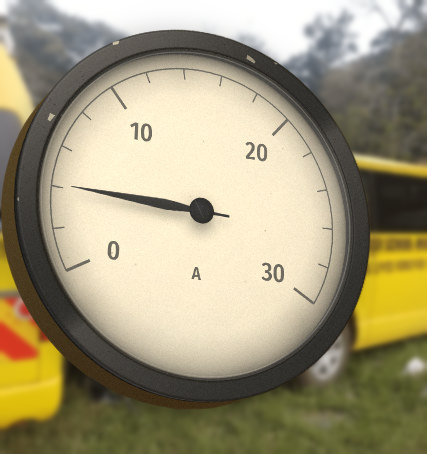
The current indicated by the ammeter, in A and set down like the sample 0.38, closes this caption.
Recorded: 4
